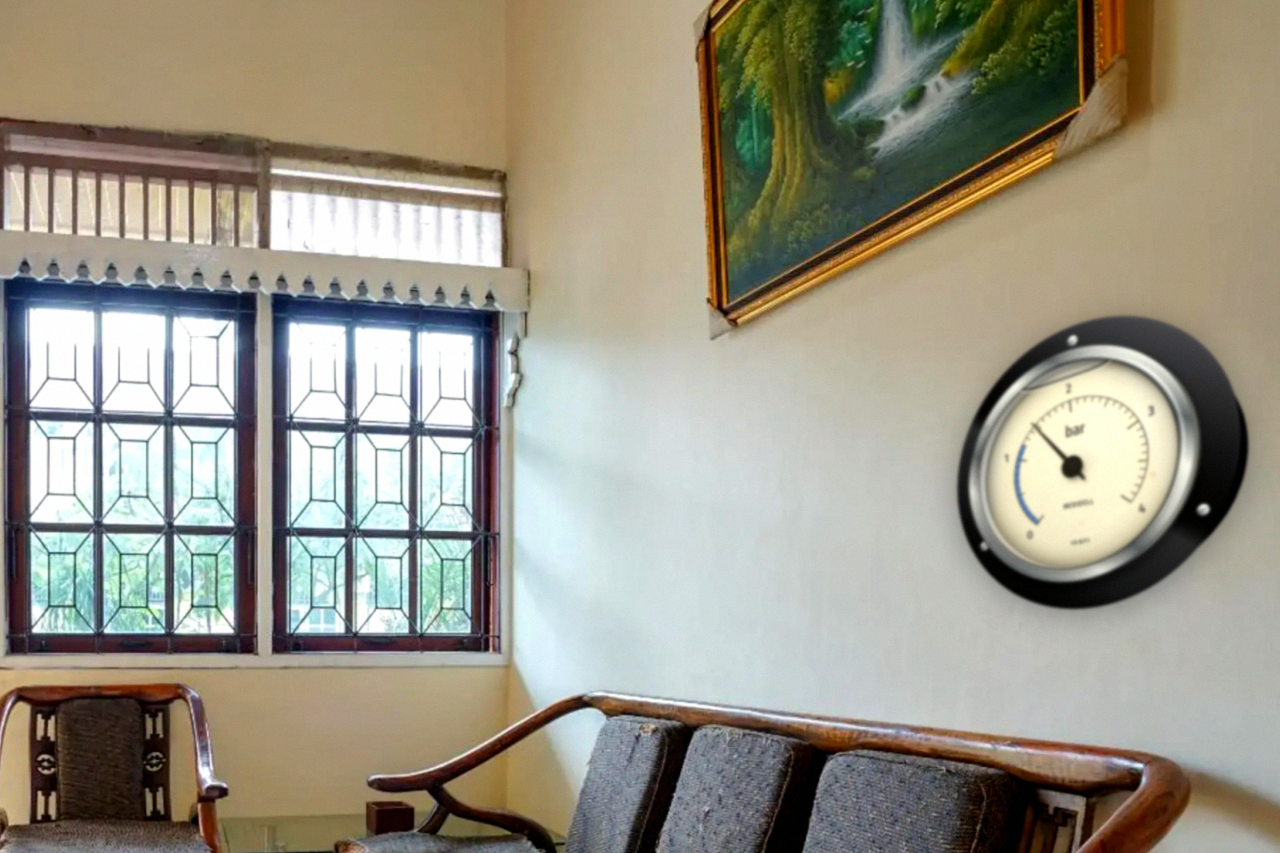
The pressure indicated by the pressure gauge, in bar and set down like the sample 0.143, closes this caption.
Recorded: 1.5
